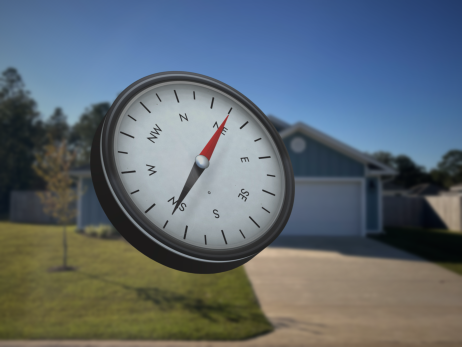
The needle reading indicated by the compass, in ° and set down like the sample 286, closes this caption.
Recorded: 45
